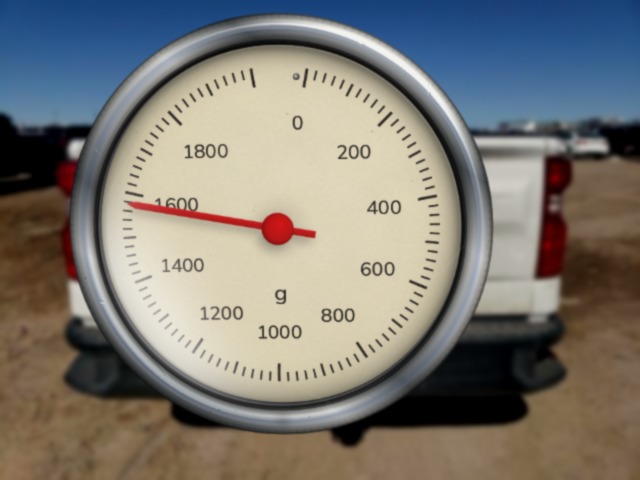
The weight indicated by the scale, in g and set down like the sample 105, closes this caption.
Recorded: 1580
